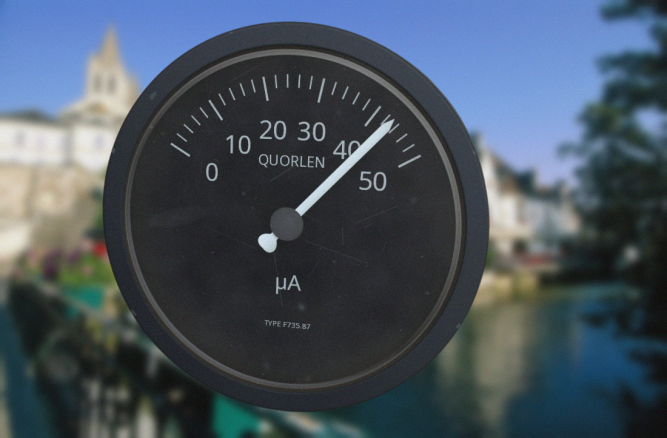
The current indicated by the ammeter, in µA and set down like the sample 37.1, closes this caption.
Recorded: 43
